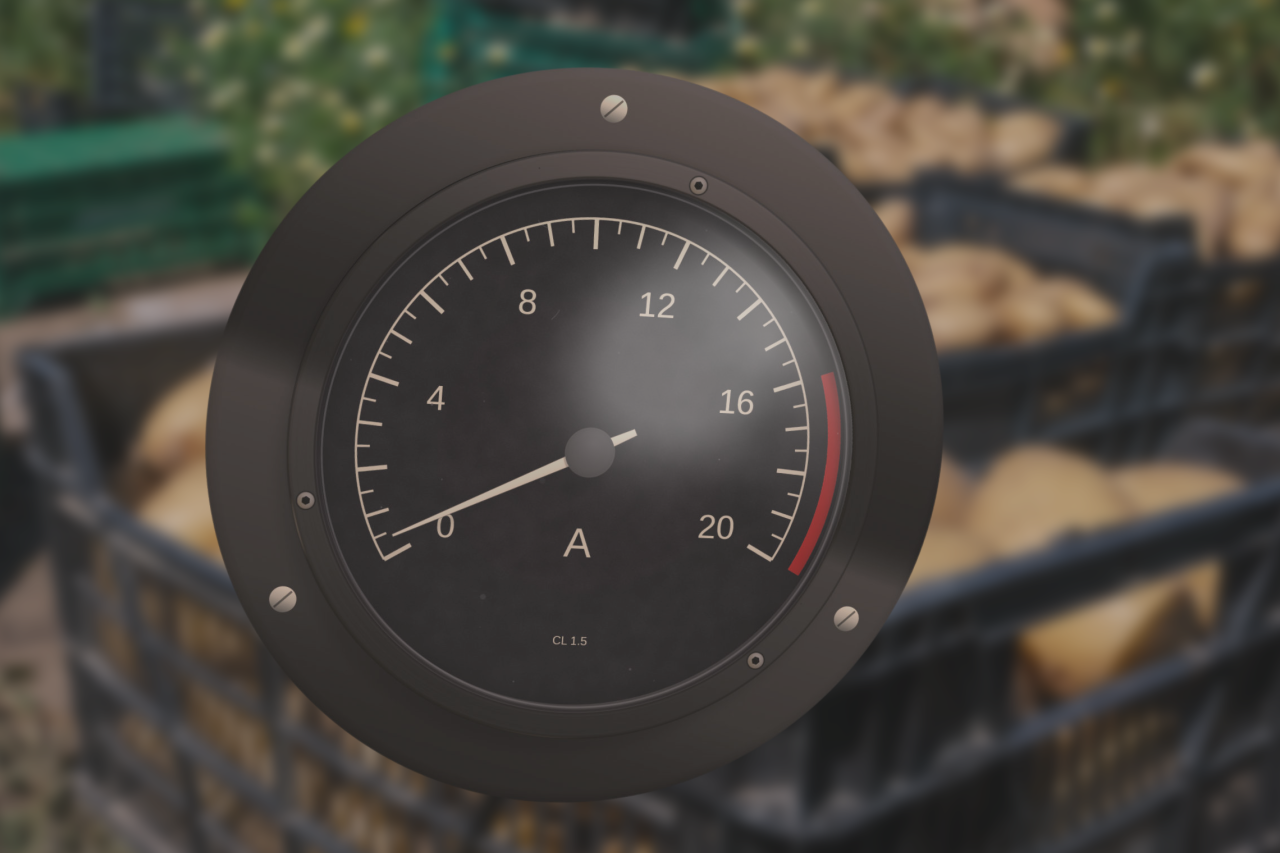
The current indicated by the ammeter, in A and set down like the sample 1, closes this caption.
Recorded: 0.5
